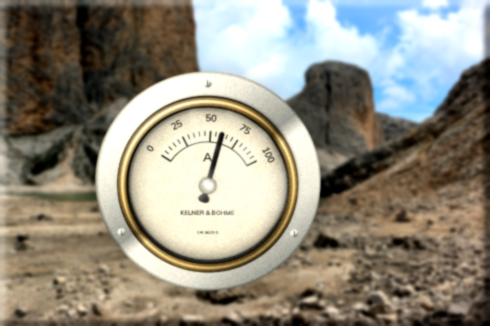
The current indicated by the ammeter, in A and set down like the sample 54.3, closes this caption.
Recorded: 60
